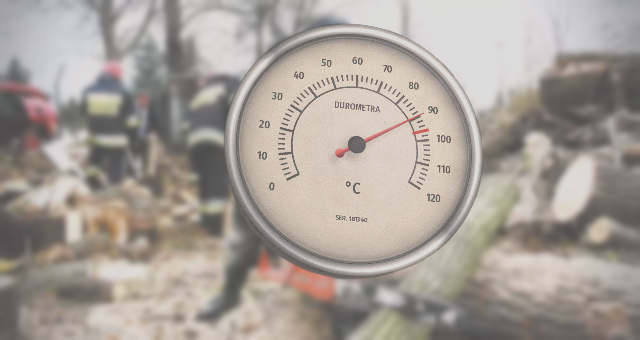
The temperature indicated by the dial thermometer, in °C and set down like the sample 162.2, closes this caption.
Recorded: 90
